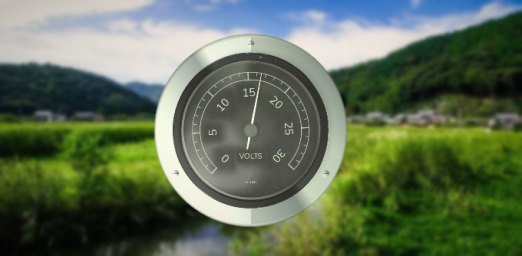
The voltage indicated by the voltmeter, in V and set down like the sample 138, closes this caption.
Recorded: 16.5
